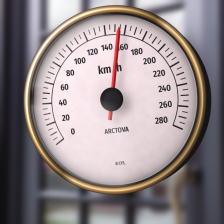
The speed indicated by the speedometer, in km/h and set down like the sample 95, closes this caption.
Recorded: 155
